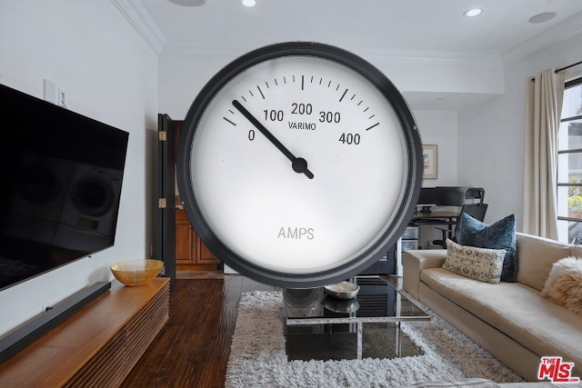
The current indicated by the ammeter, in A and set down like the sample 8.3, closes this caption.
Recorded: 40
